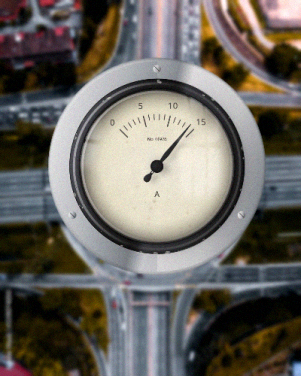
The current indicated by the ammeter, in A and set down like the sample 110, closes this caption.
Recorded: 14
